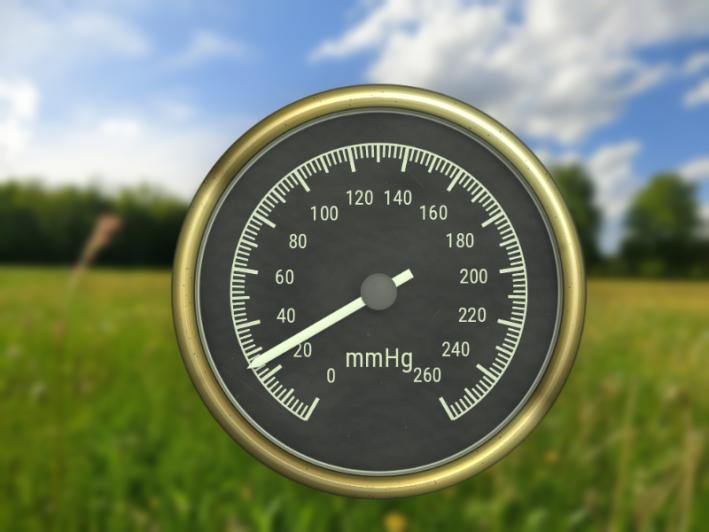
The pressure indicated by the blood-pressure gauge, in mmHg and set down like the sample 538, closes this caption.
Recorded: 26
